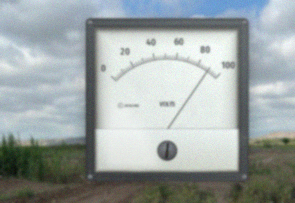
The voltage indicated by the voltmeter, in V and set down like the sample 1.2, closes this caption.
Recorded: 90
